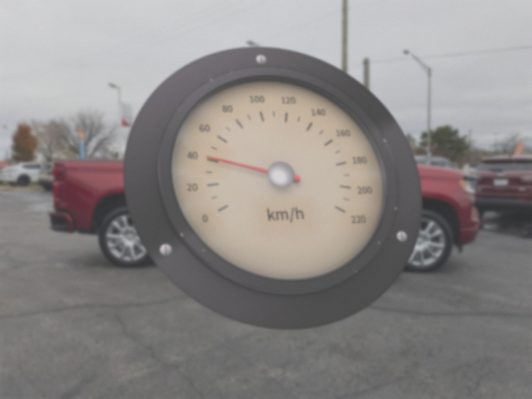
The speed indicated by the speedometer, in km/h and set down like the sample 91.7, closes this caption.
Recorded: 40
